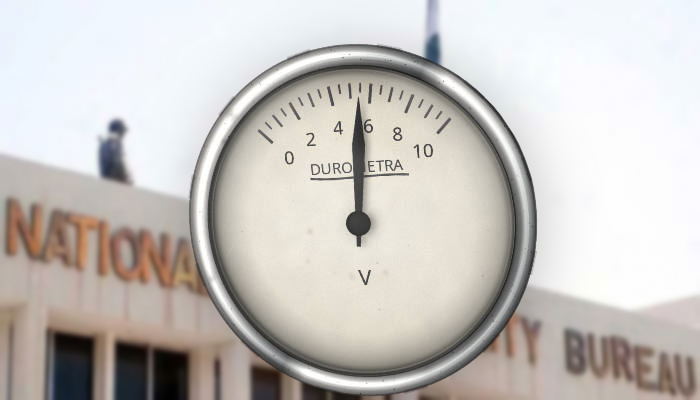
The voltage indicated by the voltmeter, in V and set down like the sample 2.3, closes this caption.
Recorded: 5.5
